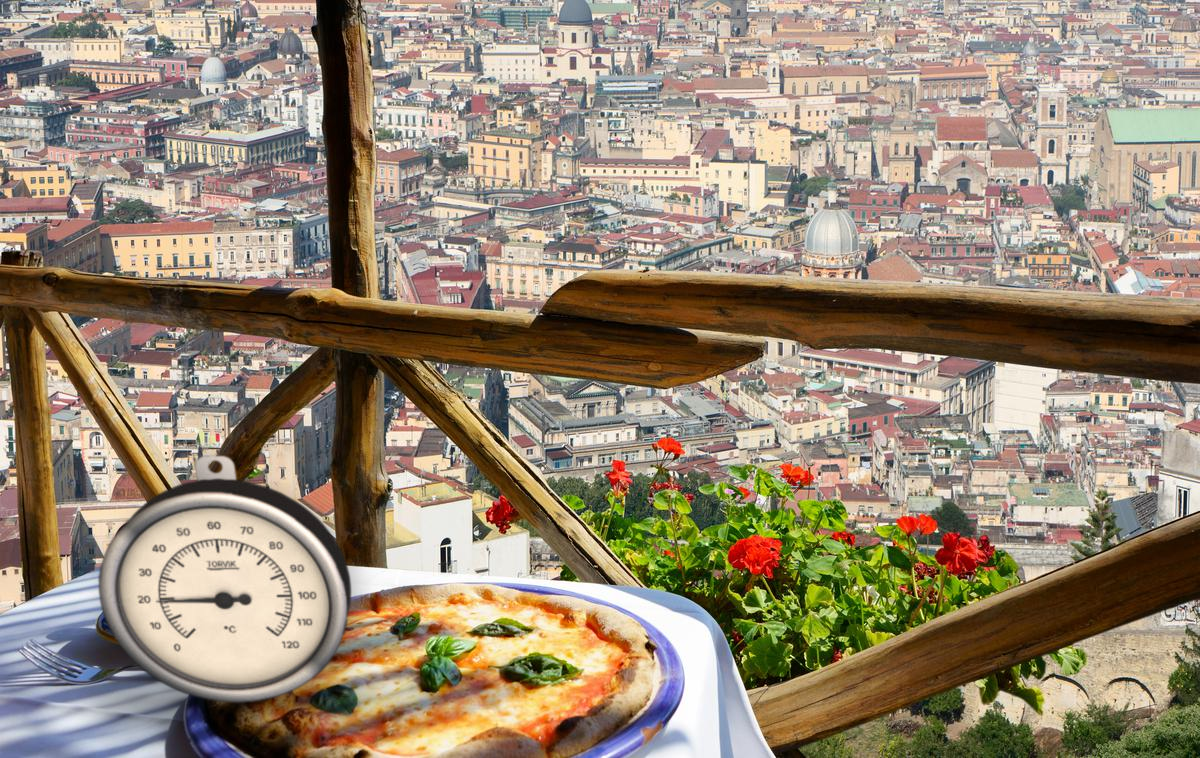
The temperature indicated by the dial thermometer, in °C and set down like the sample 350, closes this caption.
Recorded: 20
